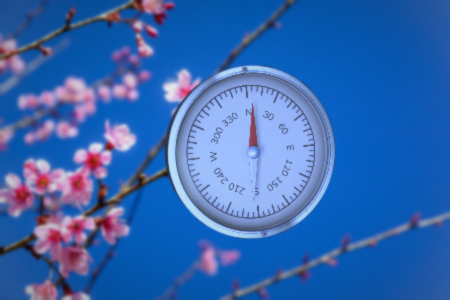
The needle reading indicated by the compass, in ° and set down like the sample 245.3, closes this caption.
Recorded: 5
